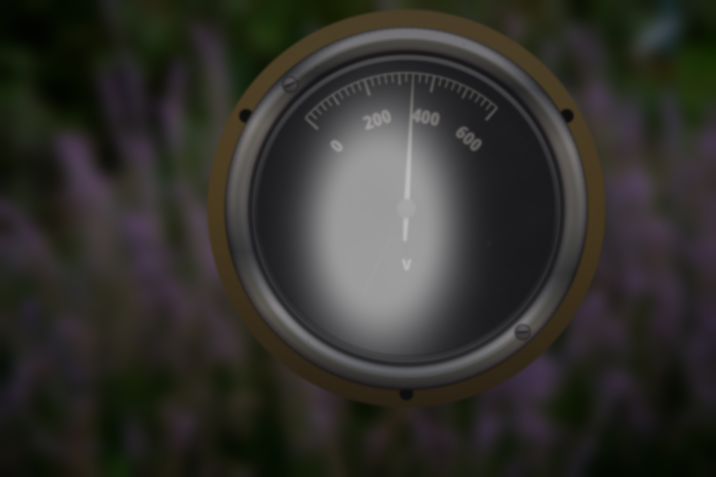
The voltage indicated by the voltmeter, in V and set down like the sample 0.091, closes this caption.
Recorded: 340
